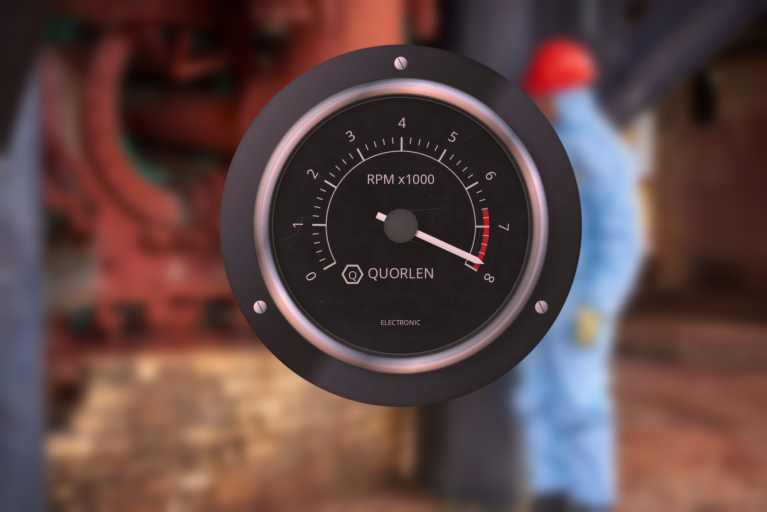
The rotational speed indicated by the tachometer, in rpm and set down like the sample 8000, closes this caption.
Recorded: 7800
